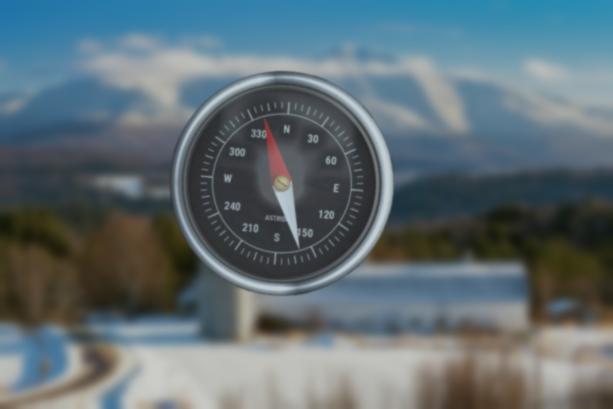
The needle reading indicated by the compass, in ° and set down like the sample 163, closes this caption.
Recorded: 340
